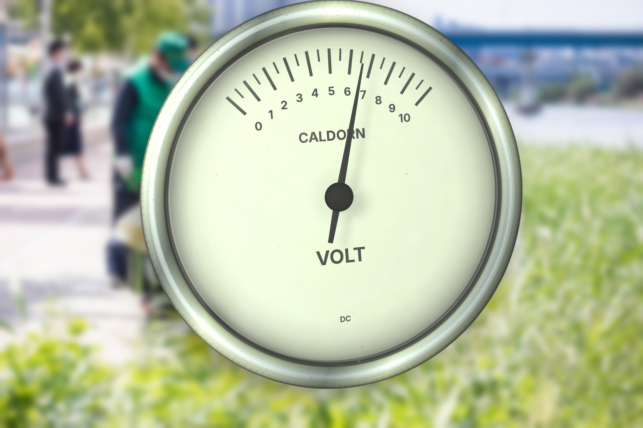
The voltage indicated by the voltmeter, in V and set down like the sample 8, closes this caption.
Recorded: 6.5
